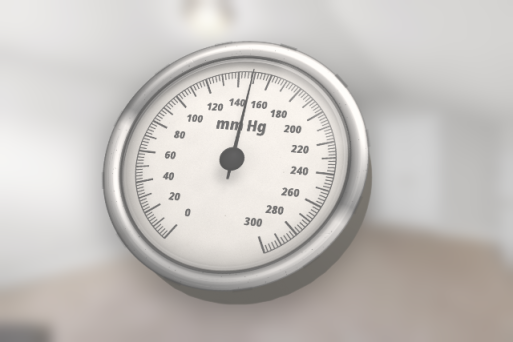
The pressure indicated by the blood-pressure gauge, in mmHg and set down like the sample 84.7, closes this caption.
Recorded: 150
